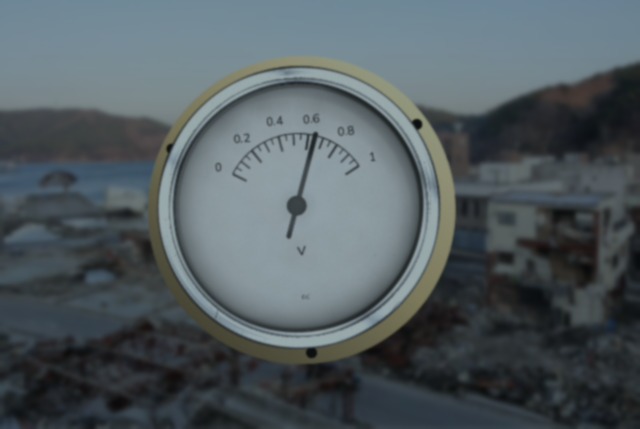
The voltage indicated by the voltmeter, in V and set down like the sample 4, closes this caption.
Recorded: 0.65
